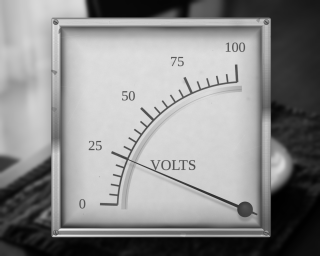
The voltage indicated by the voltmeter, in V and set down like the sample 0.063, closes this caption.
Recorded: 25
